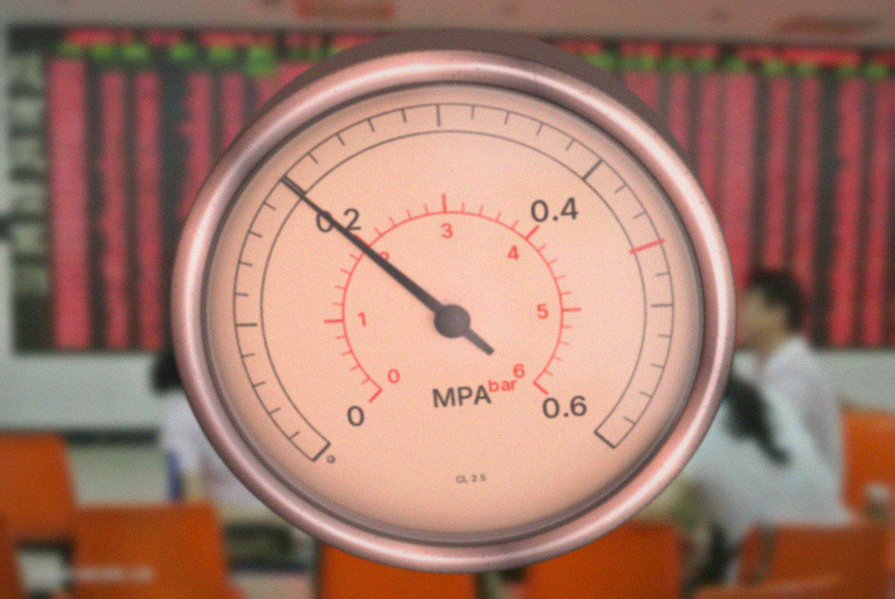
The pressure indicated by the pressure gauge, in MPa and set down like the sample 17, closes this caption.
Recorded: 0.2
